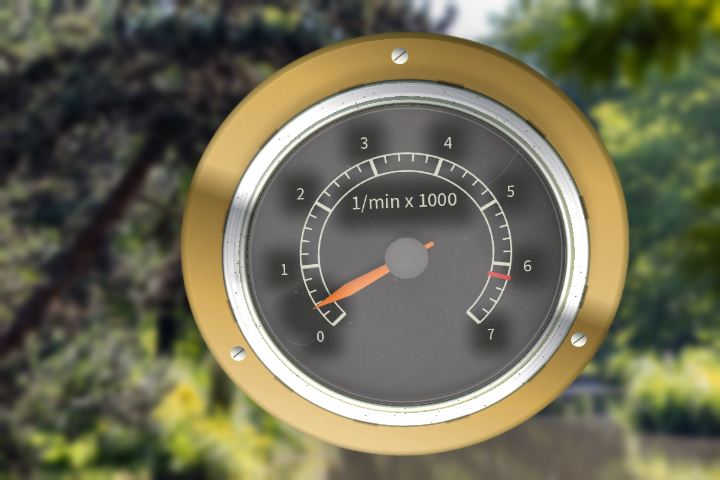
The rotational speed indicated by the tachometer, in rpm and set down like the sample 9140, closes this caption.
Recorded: 400
